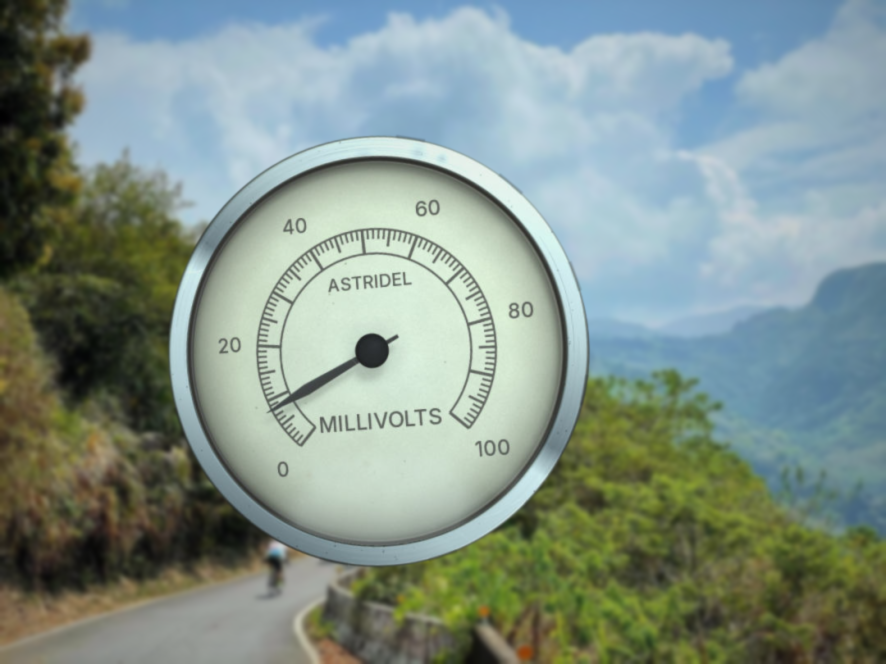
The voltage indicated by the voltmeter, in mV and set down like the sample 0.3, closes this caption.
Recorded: 8
